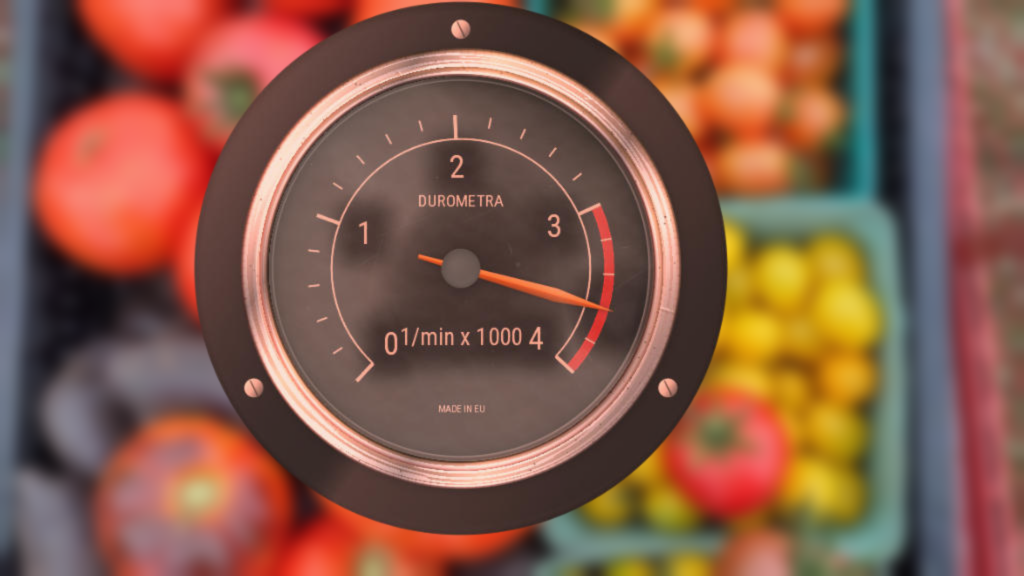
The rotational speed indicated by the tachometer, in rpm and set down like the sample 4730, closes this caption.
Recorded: 3600
